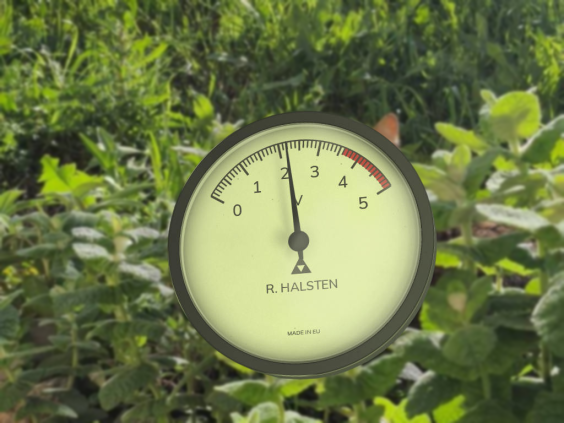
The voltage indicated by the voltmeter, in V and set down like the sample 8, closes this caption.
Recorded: 2.2
